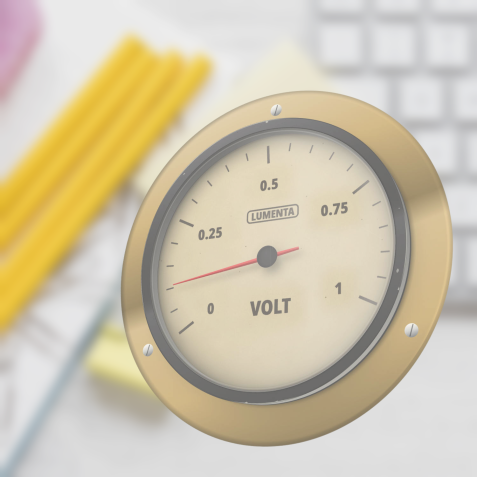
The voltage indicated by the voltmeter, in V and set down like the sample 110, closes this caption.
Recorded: 0.1
